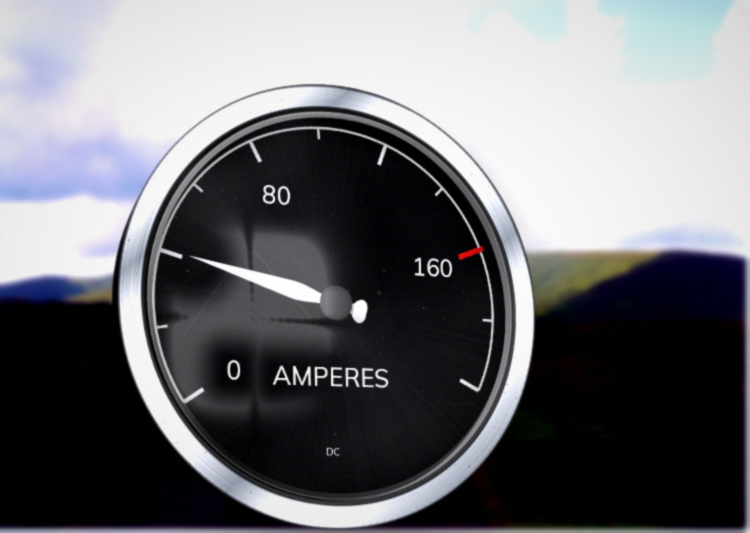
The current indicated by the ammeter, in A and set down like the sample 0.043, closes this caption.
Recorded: 40
